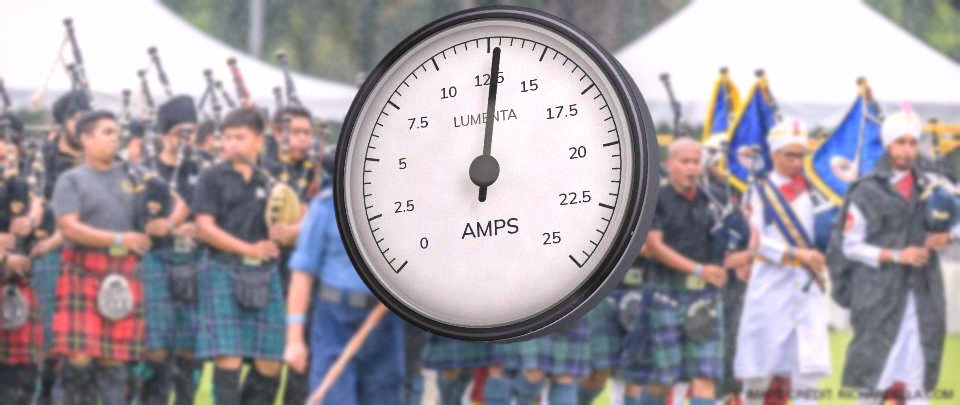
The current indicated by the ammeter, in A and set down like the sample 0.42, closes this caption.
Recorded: 13
